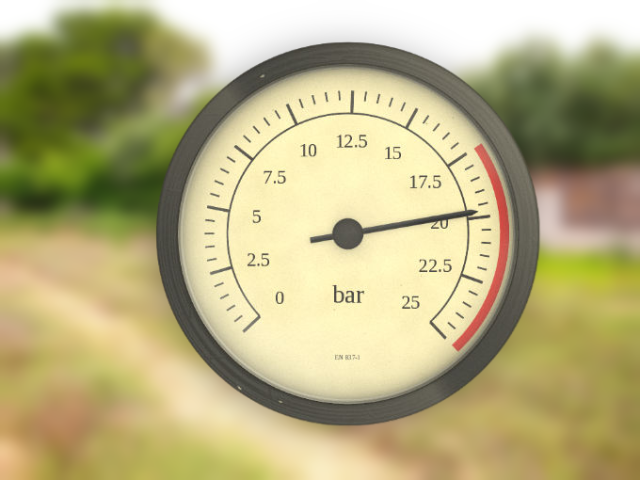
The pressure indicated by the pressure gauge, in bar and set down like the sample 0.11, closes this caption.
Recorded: 19.75
